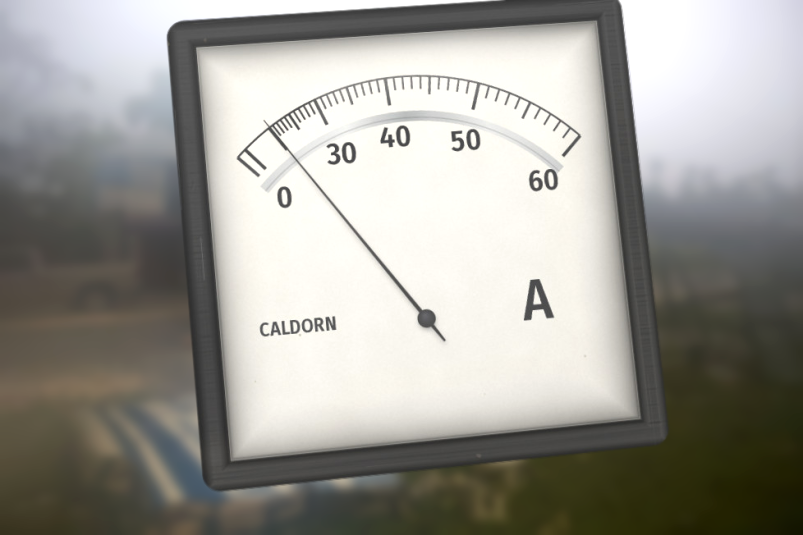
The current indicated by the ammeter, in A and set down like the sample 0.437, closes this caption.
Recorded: 20
